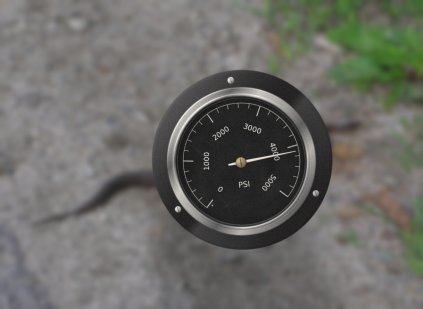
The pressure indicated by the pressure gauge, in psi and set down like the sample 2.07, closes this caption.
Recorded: 4100
